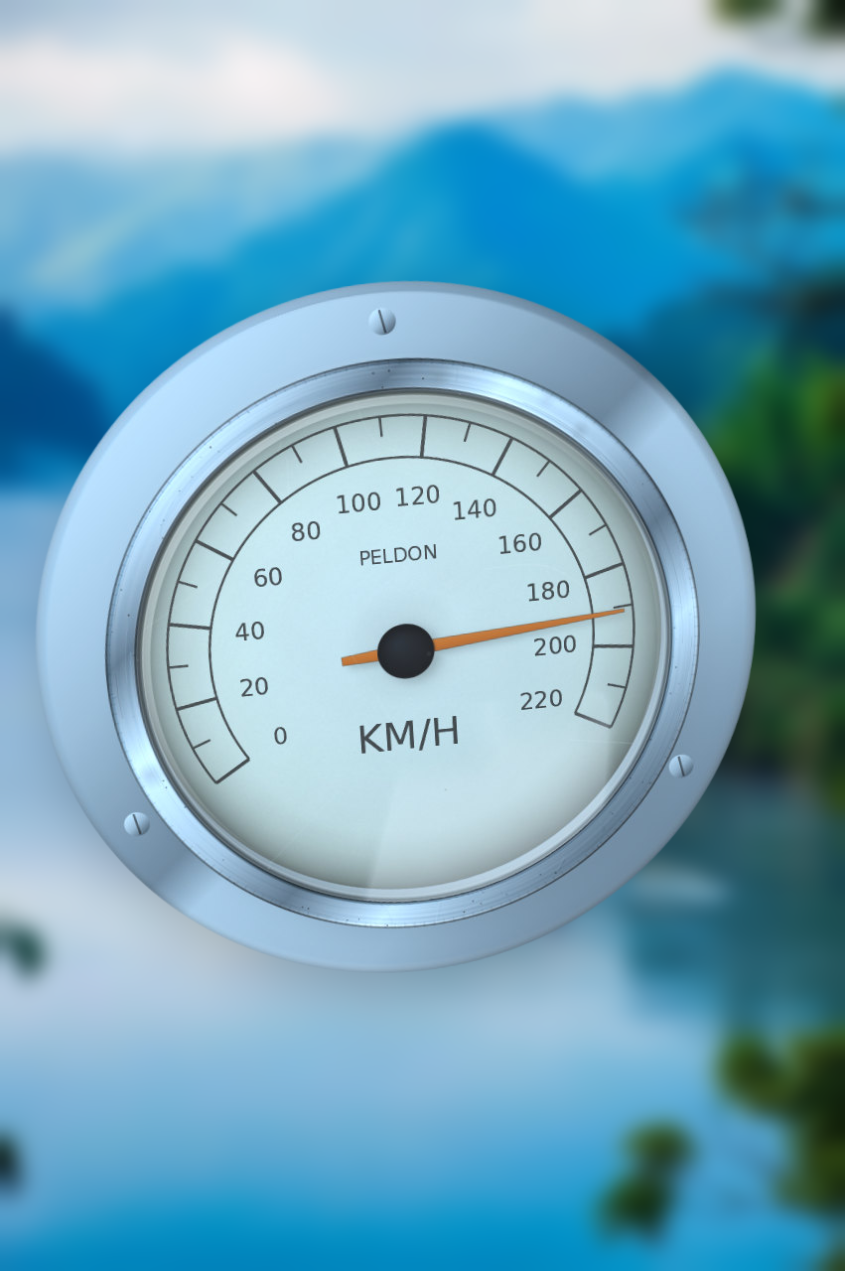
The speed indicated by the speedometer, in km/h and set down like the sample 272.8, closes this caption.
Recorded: 190
